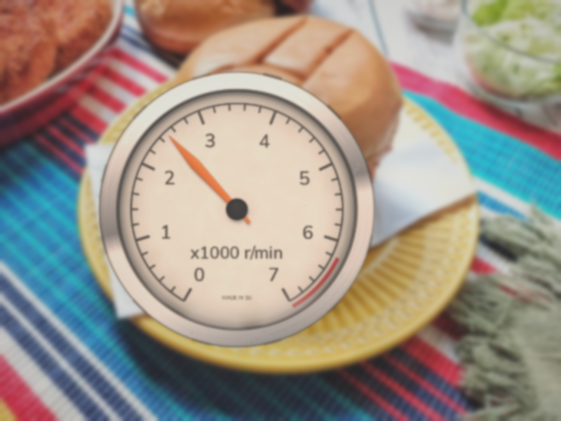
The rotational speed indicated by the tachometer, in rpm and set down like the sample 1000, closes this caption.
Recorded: 2500
